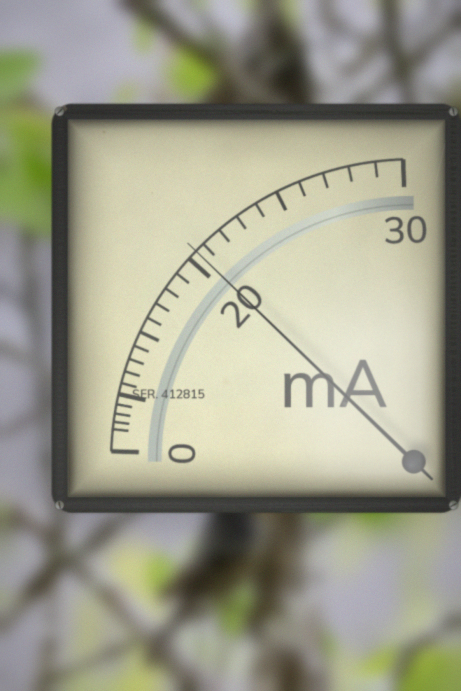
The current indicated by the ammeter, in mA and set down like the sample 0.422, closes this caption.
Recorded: 20.5
